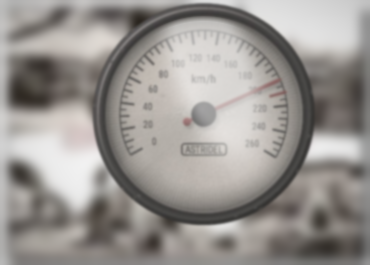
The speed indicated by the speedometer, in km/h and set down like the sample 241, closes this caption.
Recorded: 200
